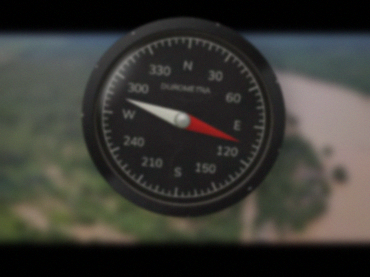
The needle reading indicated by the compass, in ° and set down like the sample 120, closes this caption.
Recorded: 105
